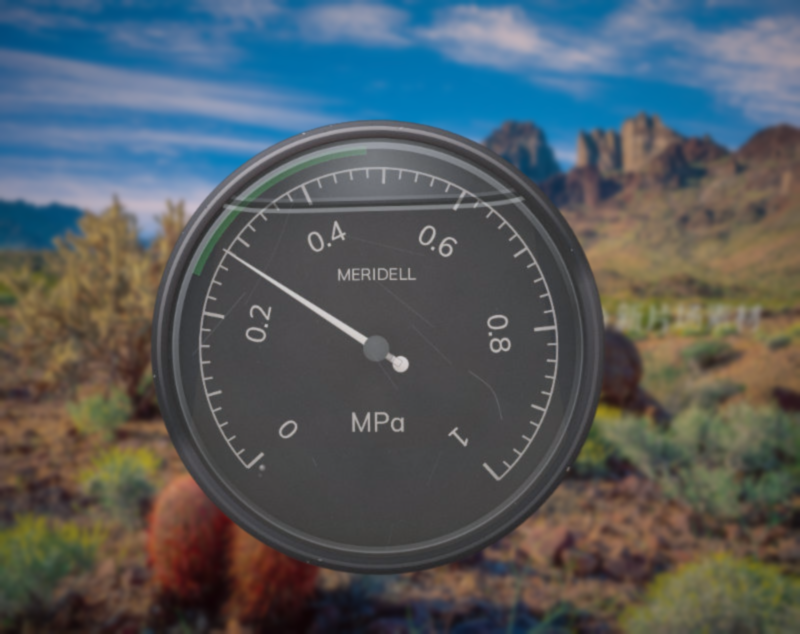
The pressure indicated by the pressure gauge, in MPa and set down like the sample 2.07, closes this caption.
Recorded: 0.28
